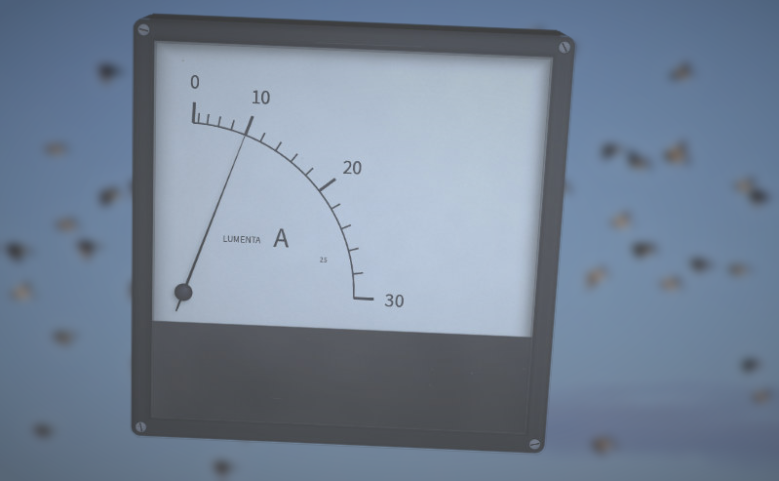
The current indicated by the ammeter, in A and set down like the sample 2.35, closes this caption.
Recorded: 10
